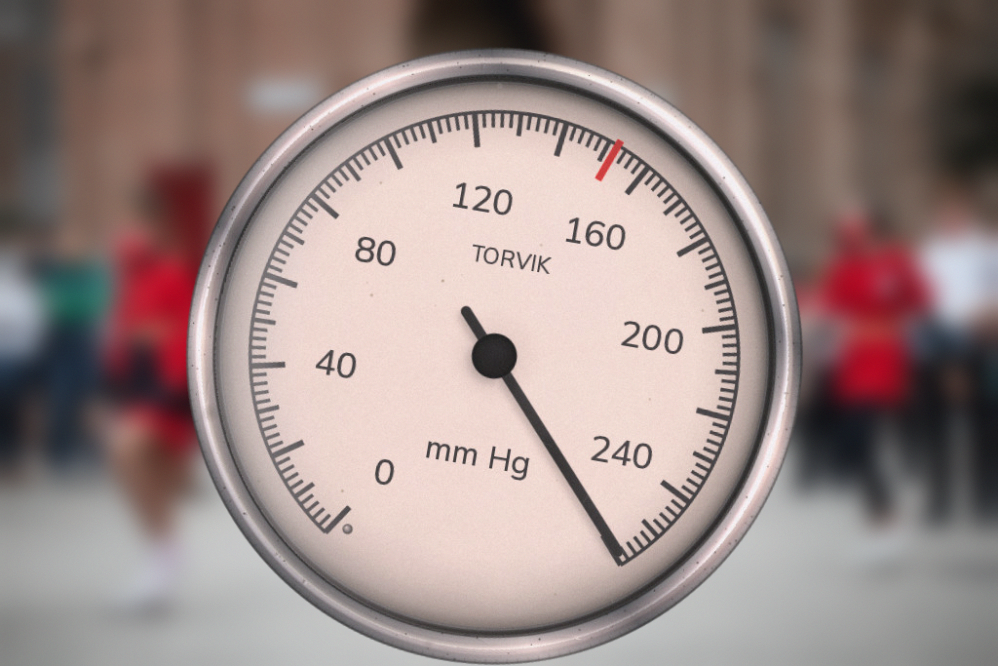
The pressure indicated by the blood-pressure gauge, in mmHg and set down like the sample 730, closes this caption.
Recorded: 259
